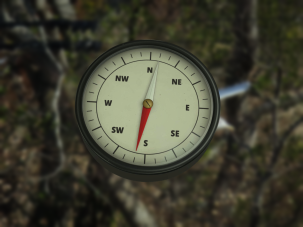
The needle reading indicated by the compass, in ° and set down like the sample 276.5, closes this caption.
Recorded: 190
